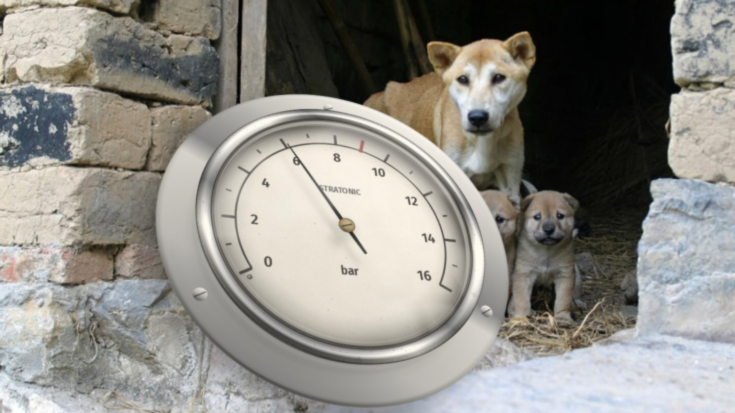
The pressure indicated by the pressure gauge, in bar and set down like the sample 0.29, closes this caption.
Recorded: 6
